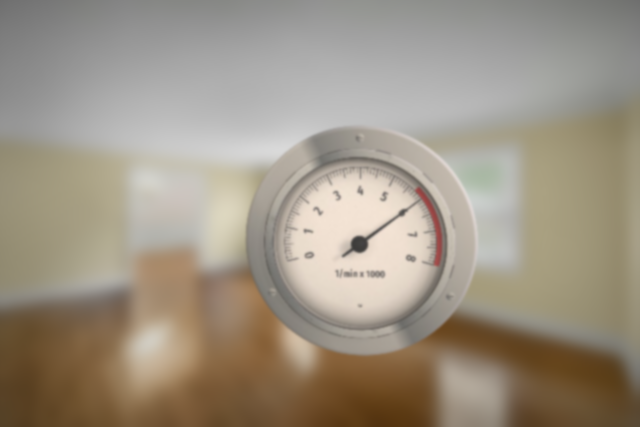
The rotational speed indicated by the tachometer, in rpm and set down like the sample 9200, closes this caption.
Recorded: 6000
